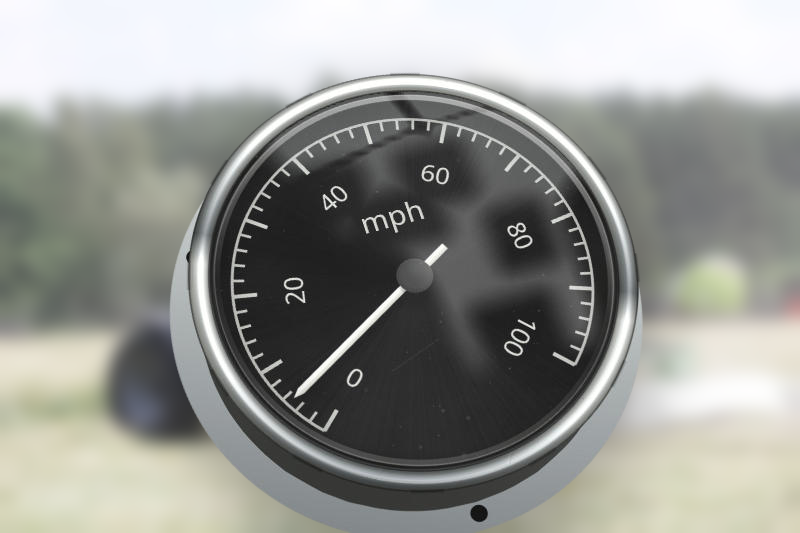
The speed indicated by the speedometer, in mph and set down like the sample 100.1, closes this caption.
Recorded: 5
